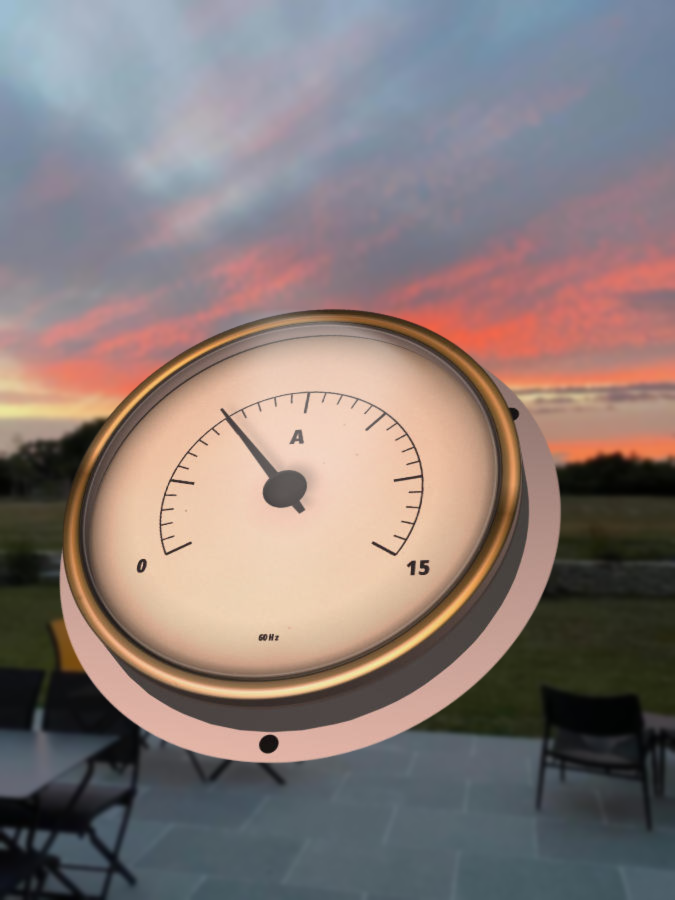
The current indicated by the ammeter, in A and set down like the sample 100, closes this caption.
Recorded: 5
